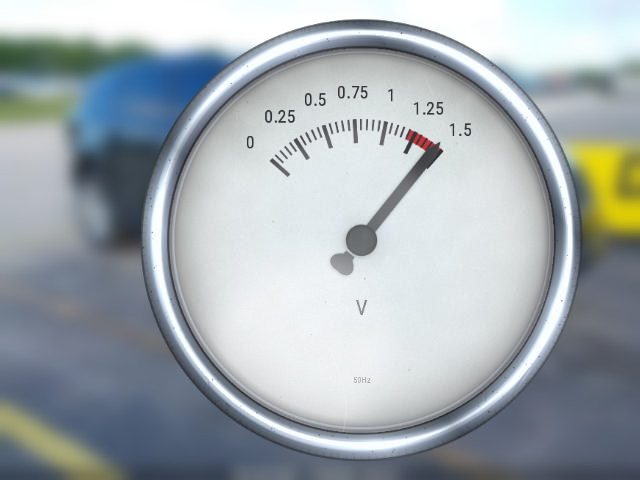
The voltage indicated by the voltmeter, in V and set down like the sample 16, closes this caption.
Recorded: 1.45
